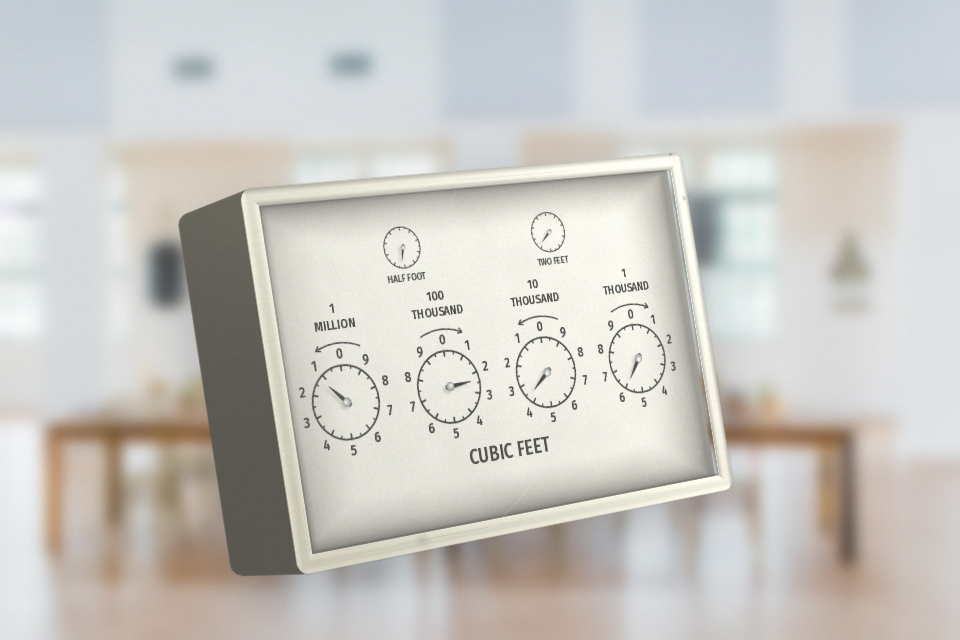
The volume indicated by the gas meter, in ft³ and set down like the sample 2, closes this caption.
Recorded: 123600
